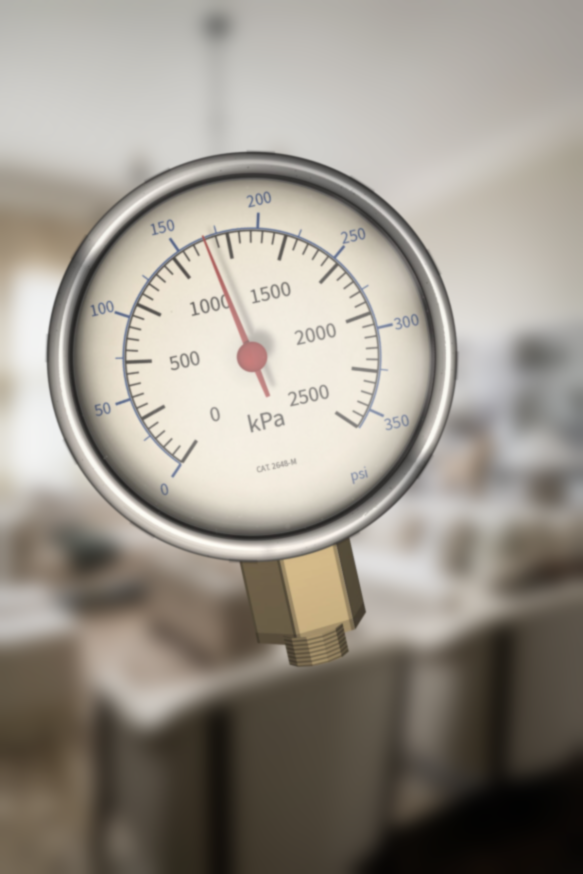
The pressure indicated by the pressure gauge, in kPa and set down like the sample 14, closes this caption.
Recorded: 1150
